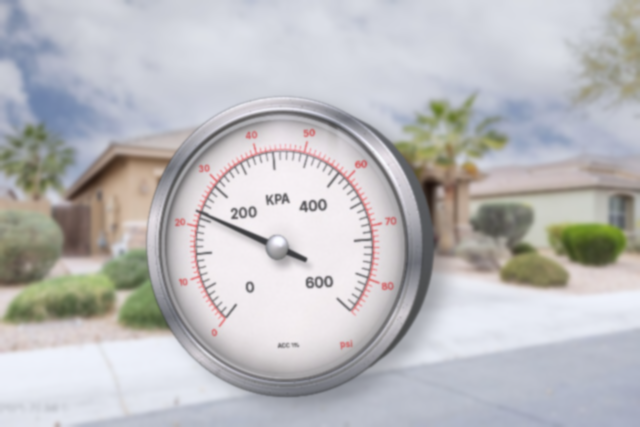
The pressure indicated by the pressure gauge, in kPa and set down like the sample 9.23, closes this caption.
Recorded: 160
